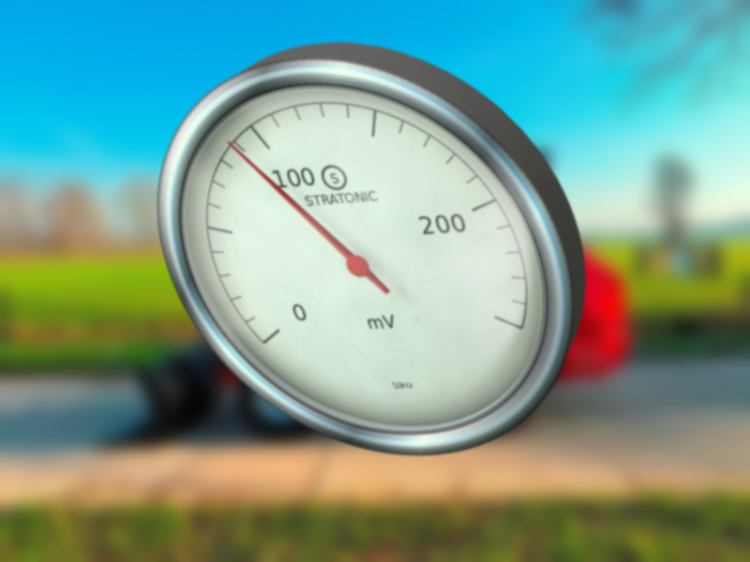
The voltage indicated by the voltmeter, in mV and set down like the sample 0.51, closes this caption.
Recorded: 90
